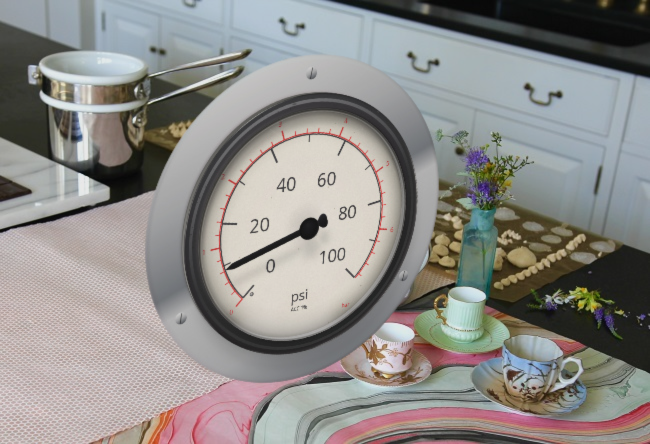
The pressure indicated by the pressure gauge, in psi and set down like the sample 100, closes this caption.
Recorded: 10
